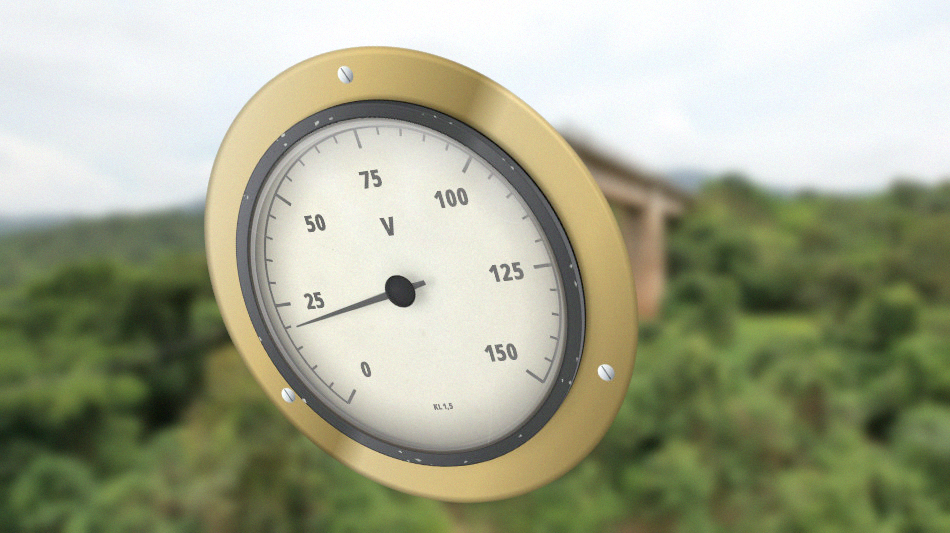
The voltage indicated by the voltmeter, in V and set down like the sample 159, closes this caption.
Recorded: 20
